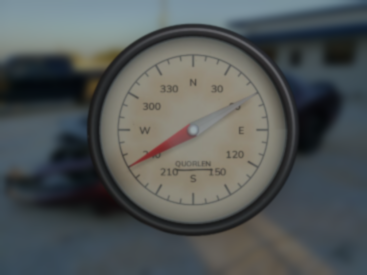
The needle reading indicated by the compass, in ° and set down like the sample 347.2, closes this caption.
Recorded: 240
